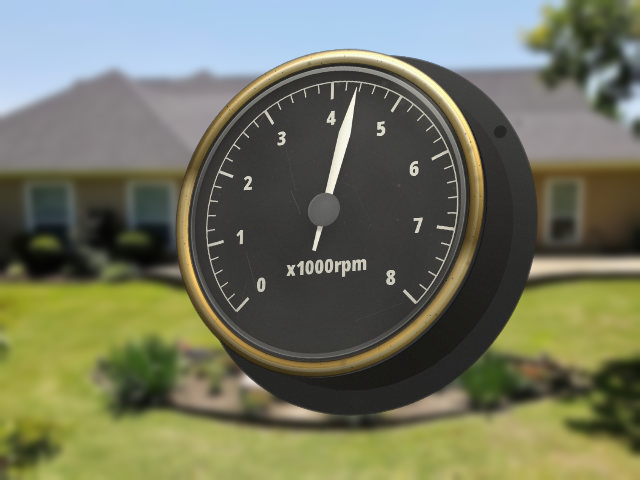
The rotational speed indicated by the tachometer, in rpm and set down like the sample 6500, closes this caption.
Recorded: 4400
